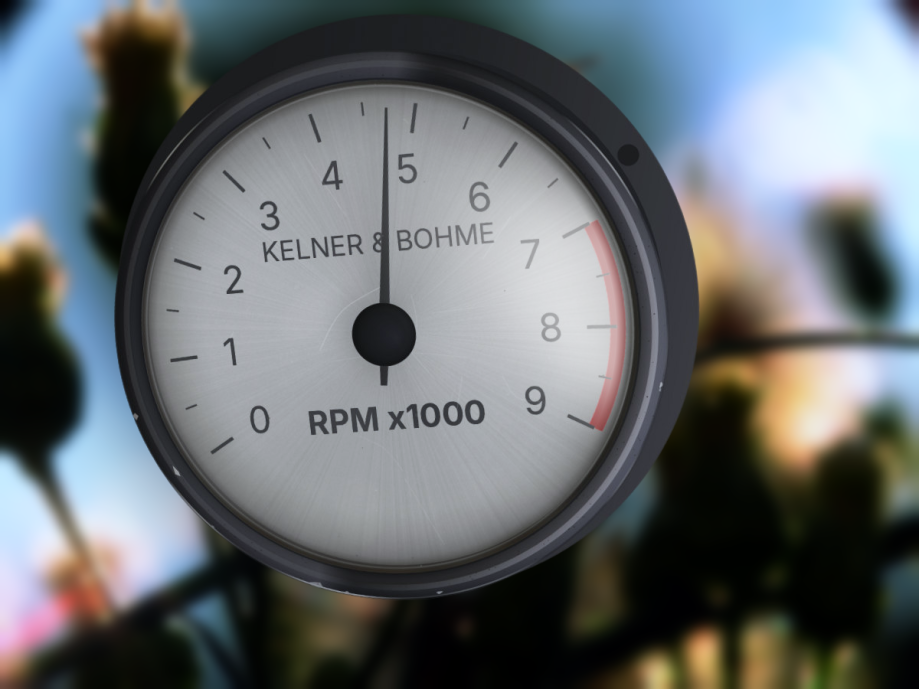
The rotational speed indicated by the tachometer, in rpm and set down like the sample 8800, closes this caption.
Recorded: 4750
